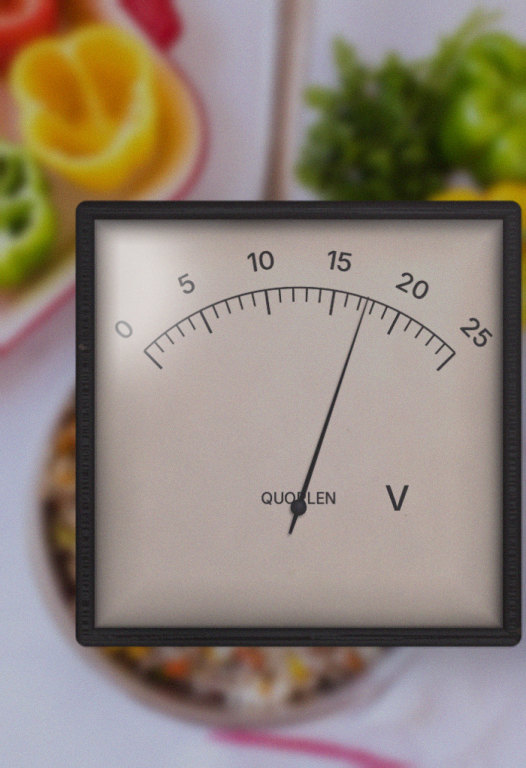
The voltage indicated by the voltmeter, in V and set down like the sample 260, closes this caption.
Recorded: 17.5
